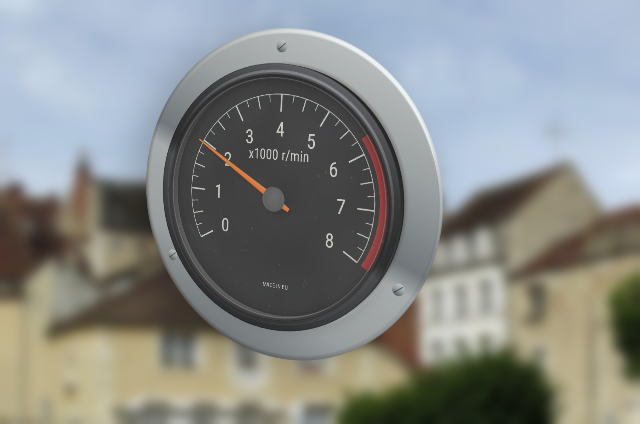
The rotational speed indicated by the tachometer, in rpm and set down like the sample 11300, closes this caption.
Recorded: 2000
